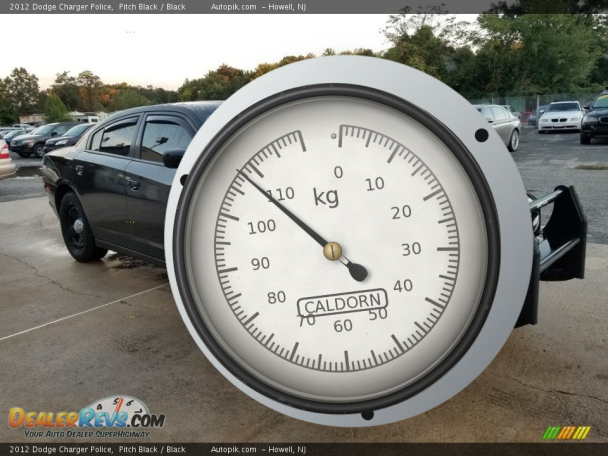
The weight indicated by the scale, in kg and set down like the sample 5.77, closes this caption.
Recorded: 108
